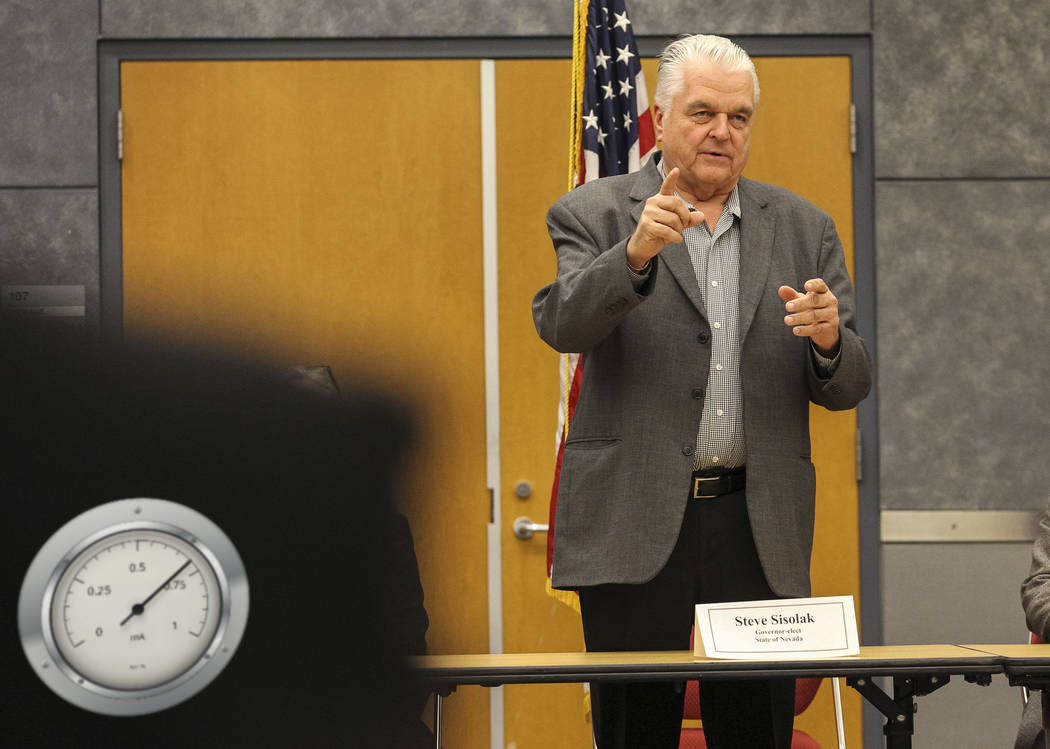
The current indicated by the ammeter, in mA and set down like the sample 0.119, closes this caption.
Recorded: 0.7
